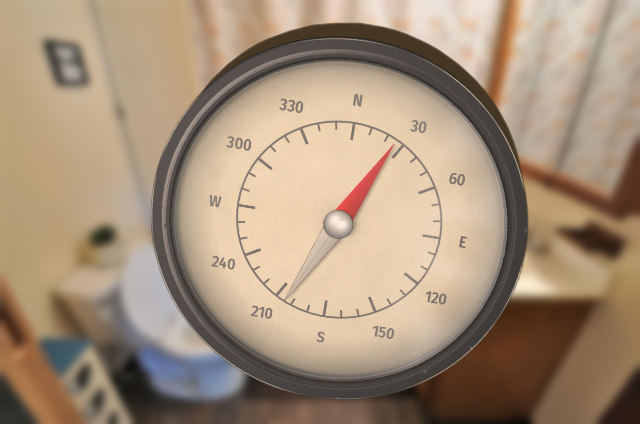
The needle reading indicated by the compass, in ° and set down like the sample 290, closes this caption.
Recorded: 25
